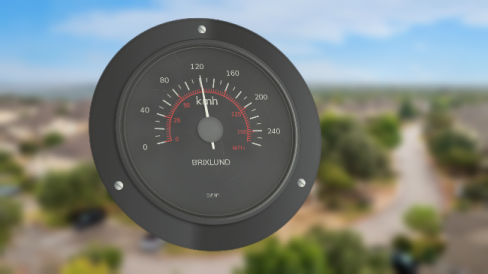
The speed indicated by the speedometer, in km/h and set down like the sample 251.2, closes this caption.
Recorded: 120
